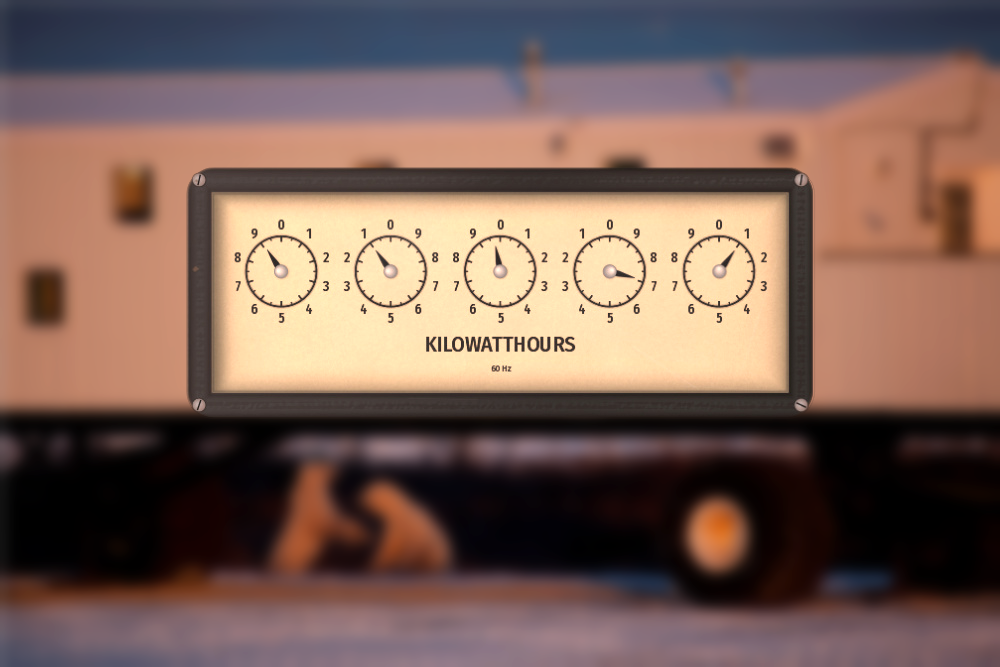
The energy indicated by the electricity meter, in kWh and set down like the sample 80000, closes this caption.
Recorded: 90971
